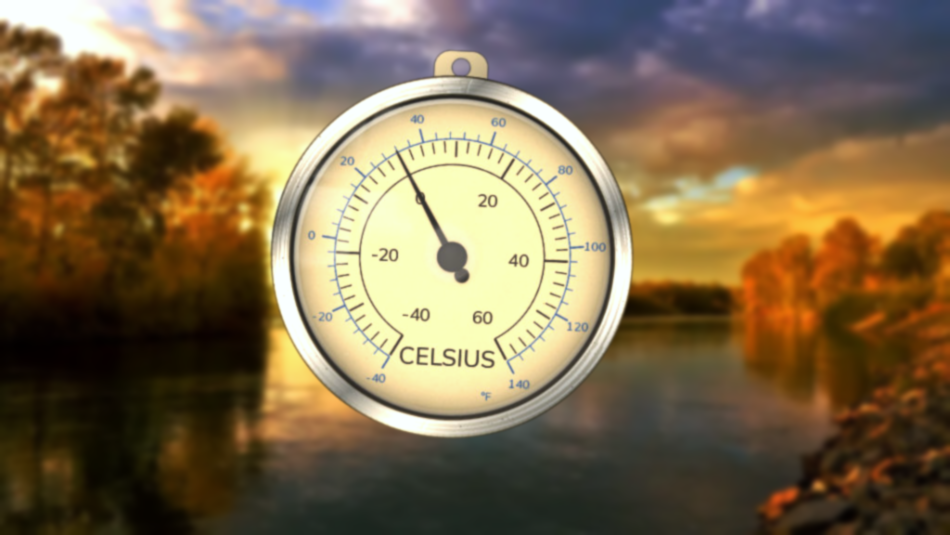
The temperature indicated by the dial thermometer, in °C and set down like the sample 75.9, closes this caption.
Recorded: 0
